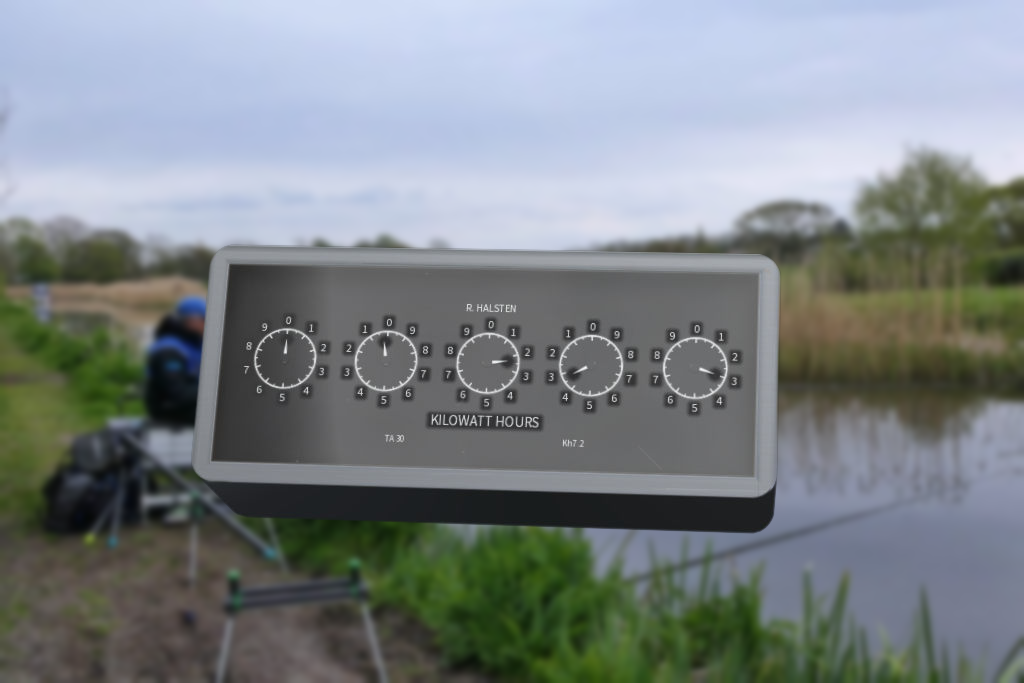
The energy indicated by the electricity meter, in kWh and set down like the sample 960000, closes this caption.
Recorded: 233
